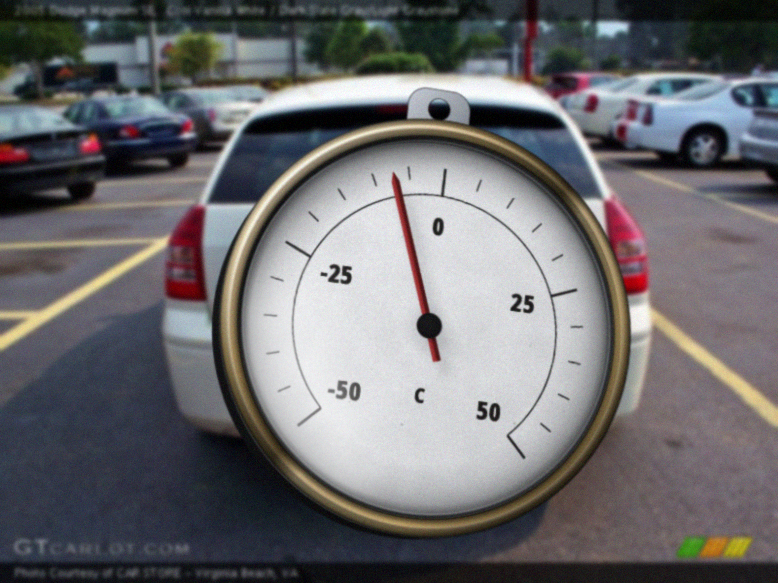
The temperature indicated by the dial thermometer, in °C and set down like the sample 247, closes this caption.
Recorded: -7.5
